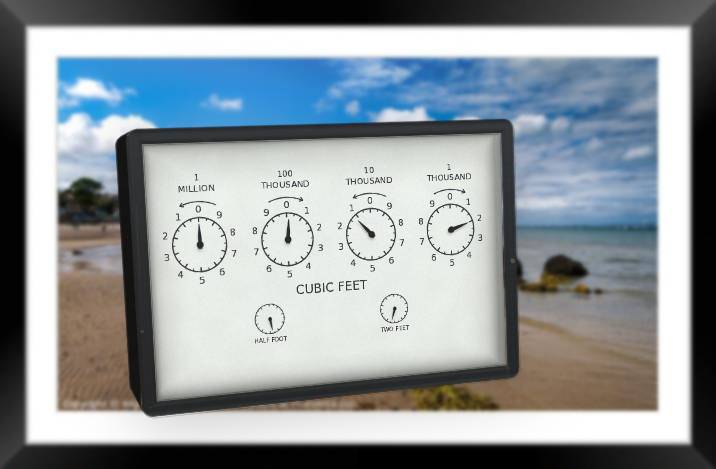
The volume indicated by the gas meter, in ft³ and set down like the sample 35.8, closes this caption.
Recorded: 1200
